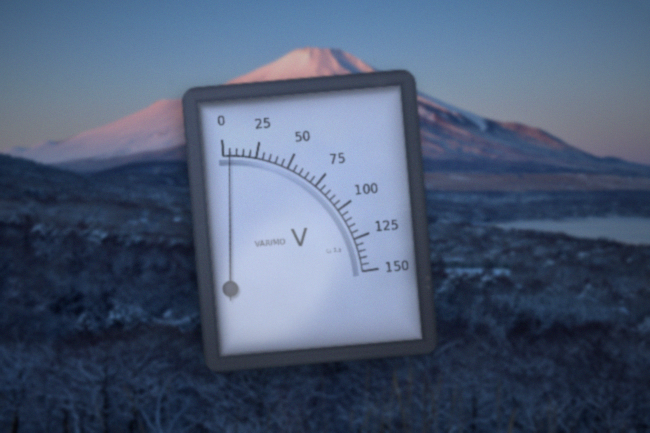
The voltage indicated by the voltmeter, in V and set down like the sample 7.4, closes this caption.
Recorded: 5
